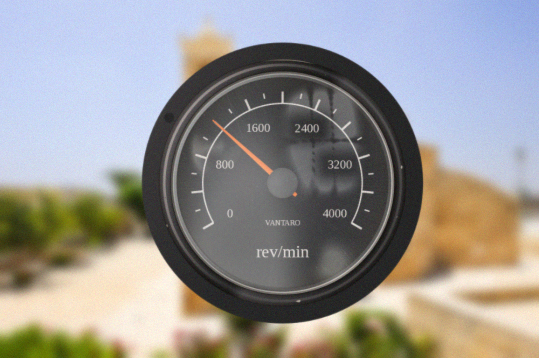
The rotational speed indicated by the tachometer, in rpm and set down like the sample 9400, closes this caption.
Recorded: 1200
